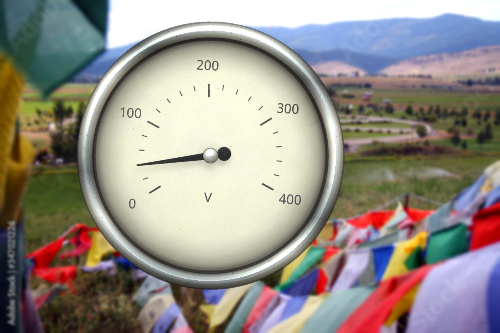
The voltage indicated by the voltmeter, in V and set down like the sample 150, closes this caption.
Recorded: 40
